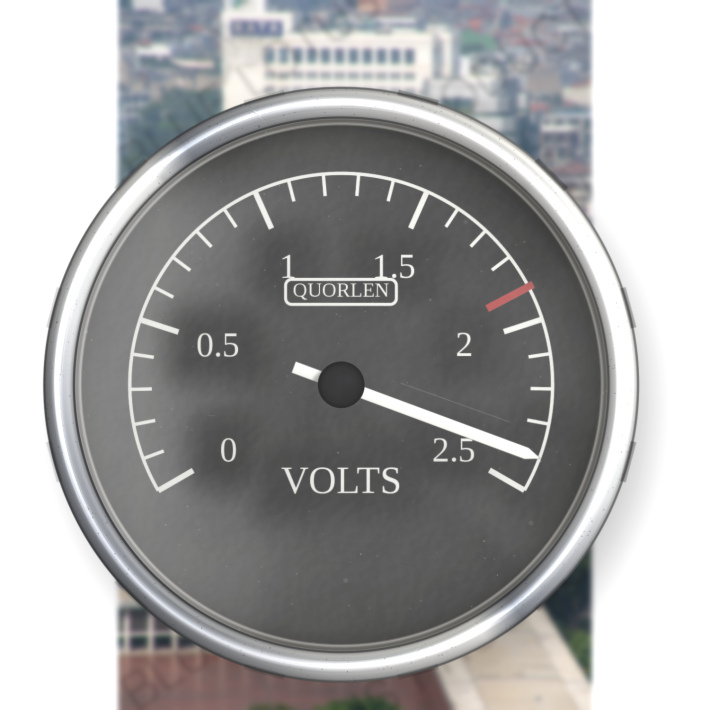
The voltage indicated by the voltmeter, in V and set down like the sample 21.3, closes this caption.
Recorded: 2.4
